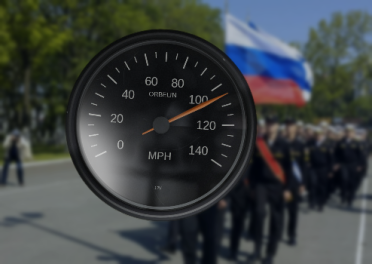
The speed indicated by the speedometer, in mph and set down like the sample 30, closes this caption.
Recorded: 105
